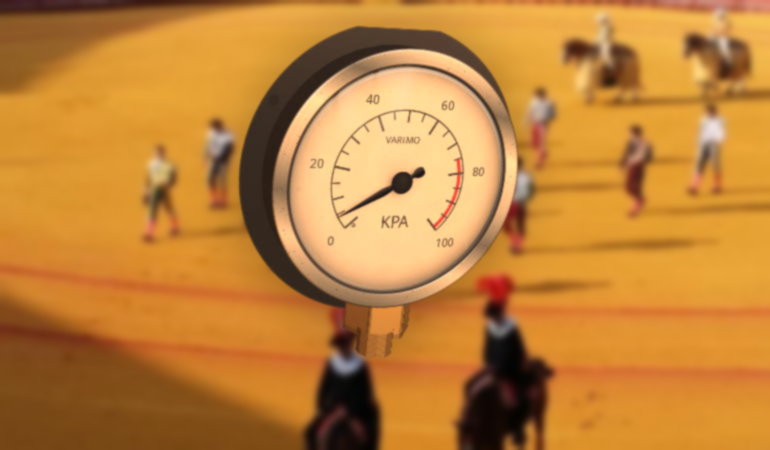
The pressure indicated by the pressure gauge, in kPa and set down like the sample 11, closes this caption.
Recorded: 5
